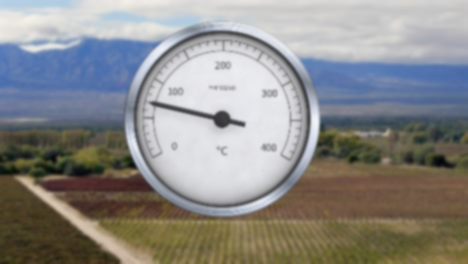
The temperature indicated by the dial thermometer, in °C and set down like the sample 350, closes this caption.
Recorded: 70
